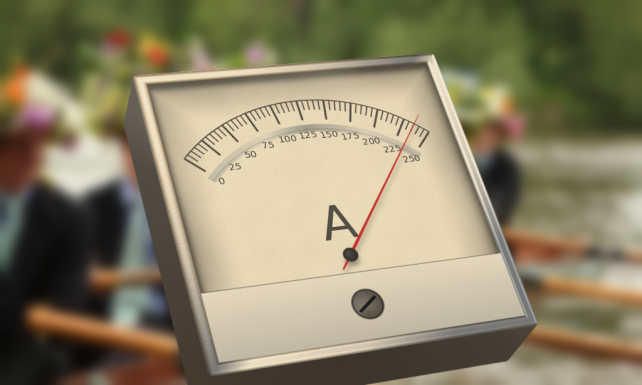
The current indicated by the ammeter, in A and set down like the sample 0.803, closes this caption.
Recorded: 235
